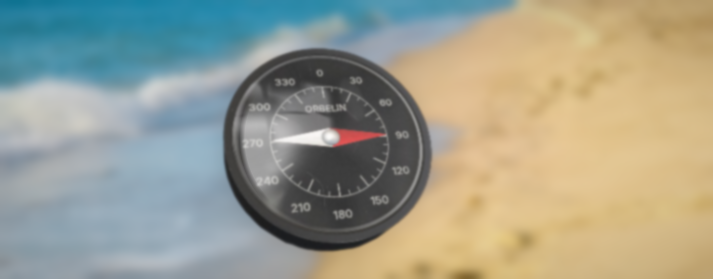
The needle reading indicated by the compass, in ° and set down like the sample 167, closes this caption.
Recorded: 90
